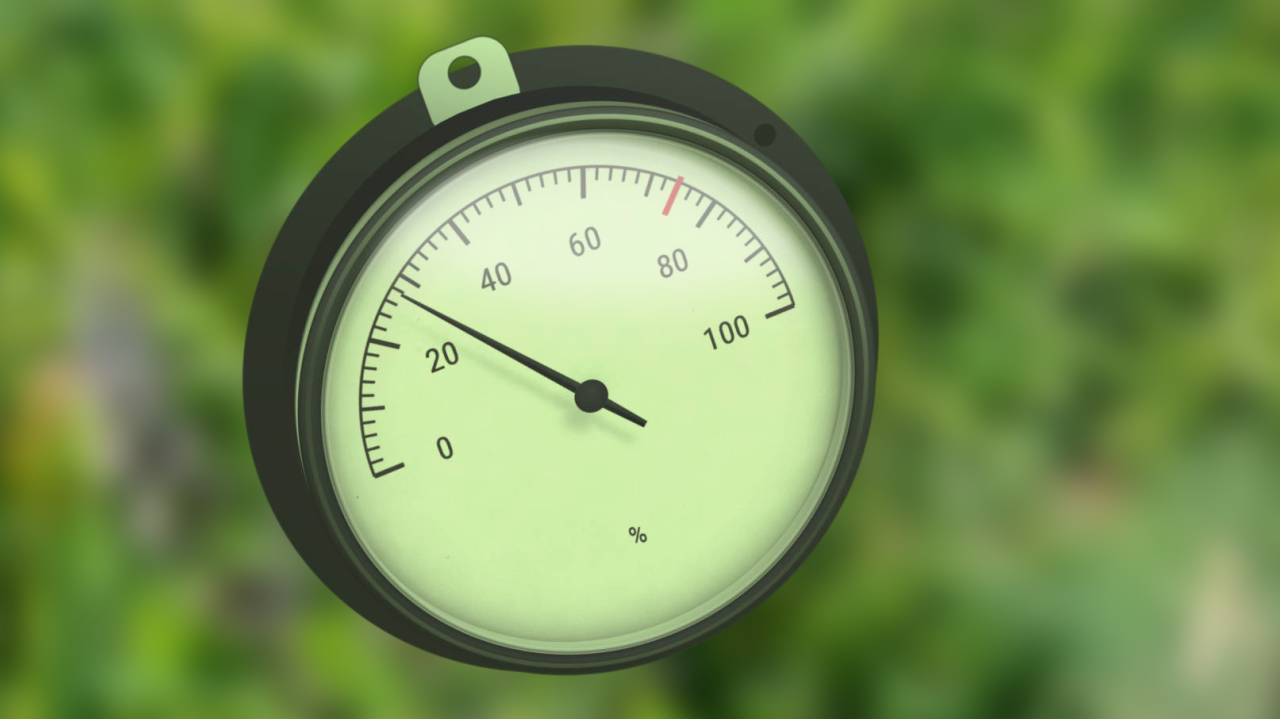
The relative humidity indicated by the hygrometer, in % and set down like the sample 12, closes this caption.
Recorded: 28
